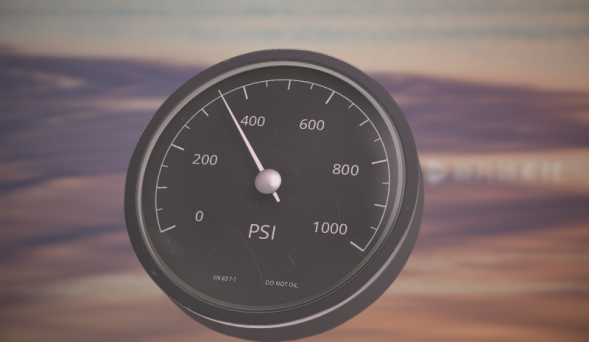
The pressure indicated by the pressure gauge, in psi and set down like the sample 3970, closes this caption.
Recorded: 350
